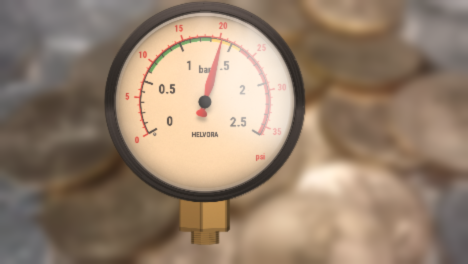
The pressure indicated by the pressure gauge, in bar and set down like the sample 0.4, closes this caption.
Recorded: 1.4
